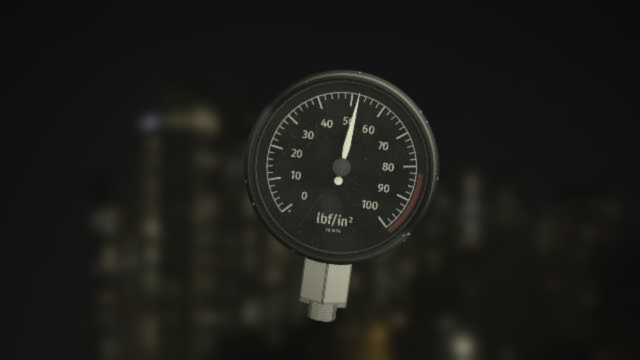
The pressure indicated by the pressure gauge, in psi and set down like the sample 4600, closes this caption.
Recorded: 52
